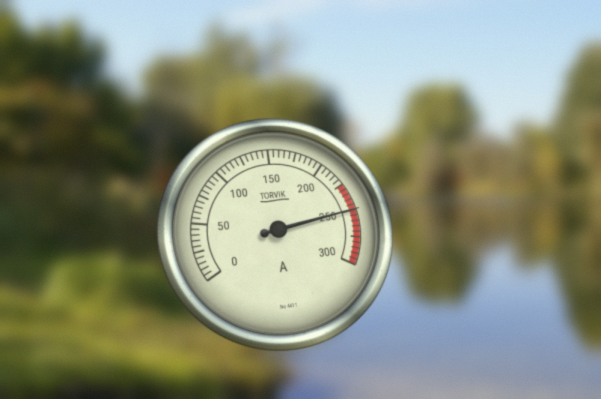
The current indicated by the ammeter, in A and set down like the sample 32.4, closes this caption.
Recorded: 250
